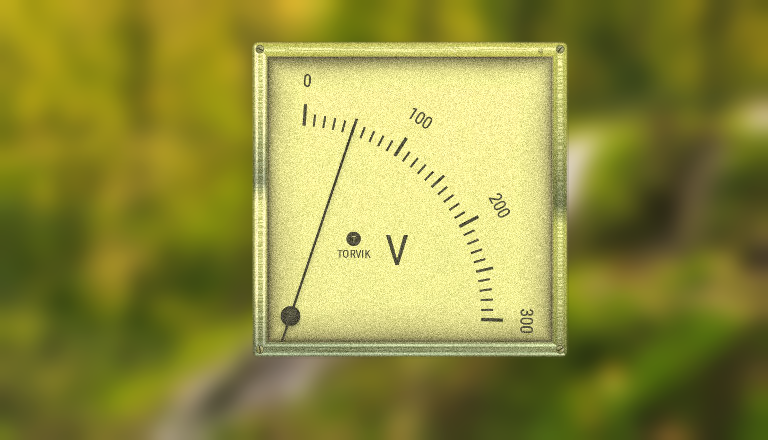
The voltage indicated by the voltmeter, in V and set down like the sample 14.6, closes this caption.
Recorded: 50
